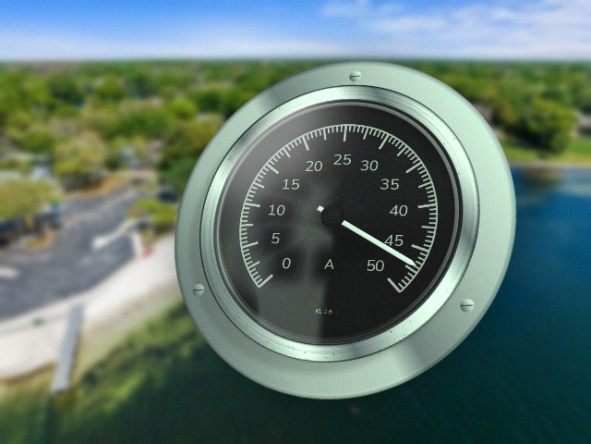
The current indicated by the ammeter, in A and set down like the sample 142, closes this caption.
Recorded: 47
